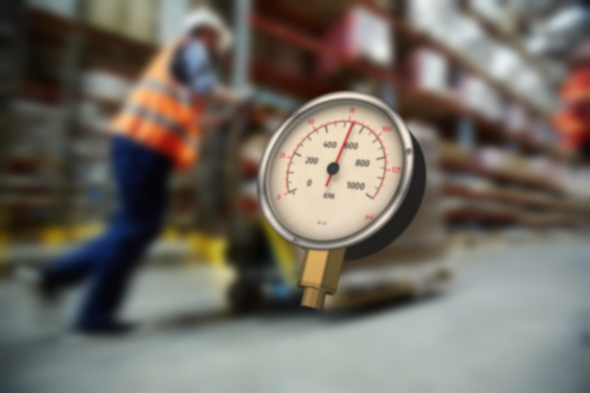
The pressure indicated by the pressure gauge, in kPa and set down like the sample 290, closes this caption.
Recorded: 550
